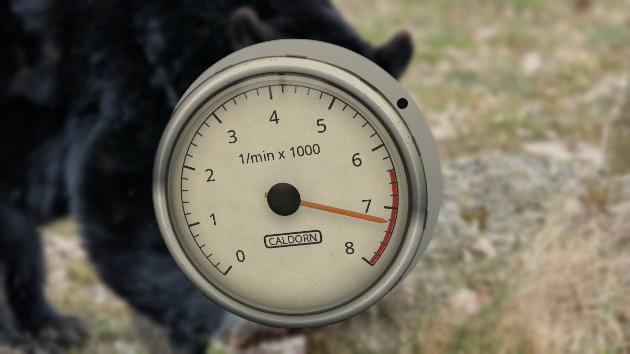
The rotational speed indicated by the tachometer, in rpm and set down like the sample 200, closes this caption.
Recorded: 7200
